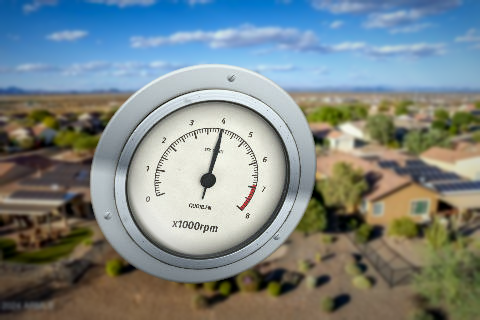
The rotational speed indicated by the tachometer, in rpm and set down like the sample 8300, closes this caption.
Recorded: 4000
